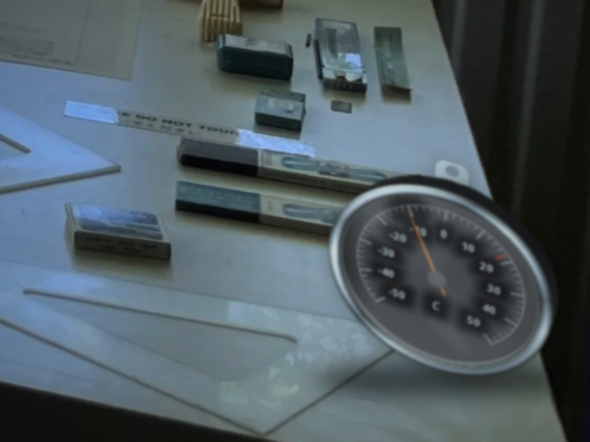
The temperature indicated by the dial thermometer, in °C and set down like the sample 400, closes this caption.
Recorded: -10
